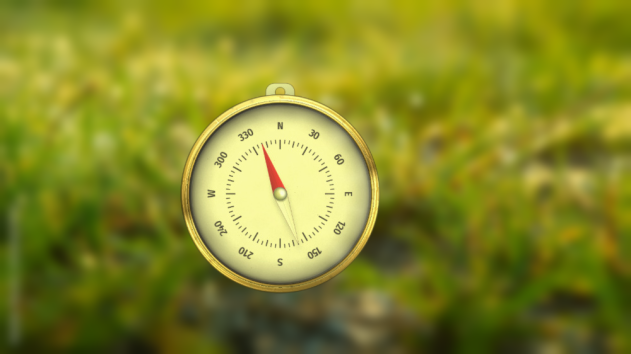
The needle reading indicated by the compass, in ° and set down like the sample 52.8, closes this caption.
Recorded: 340
